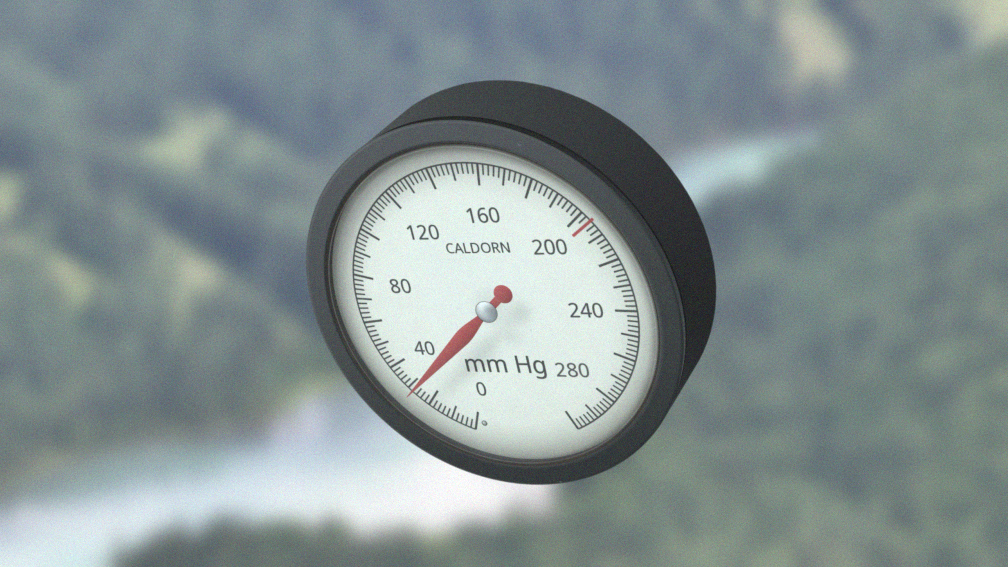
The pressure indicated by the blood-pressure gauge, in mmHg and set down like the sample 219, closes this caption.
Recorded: 28
